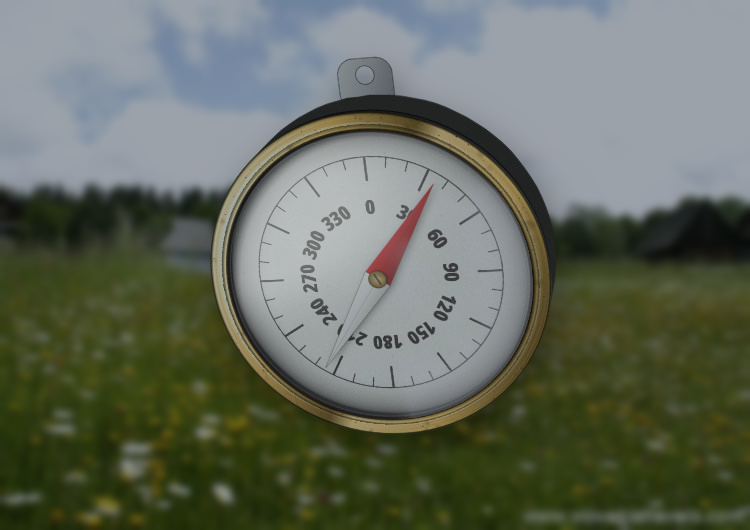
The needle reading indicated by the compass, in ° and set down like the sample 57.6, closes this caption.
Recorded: 35
